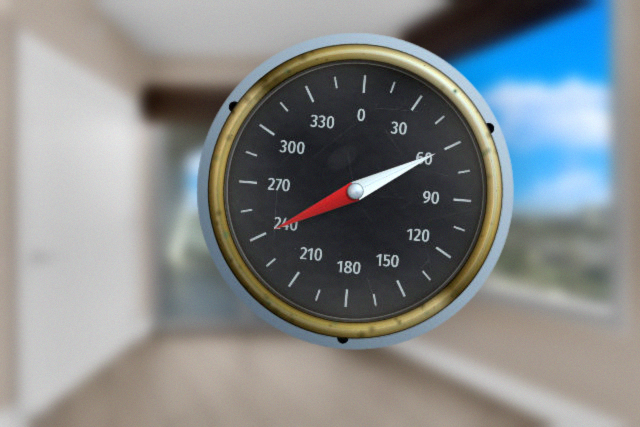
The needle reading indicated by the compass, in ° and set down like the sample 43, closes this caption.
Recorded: 240
